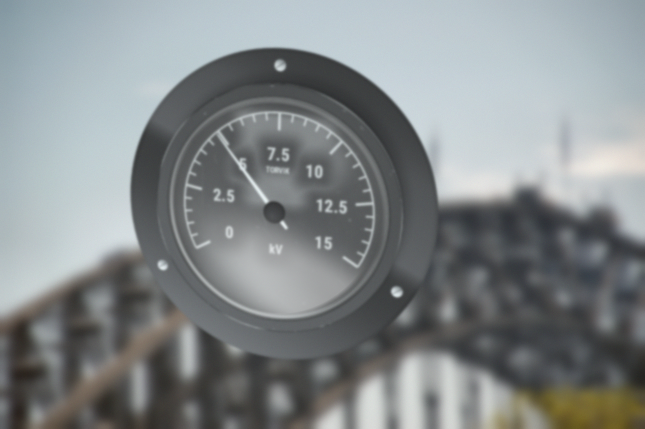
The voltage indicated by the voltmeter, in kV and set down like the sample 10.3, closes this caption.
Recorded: 5
